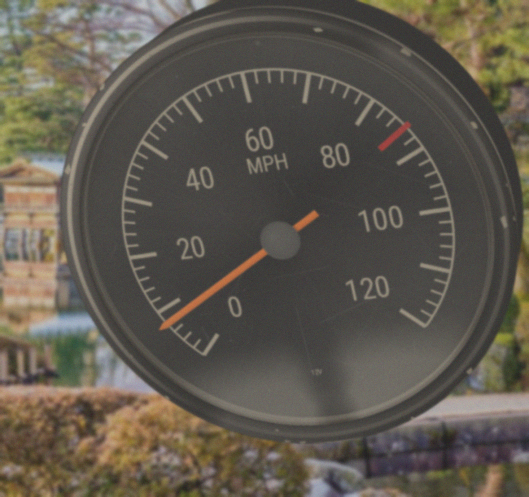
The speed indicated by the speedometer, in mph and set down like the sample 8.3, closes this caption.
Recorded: 8
